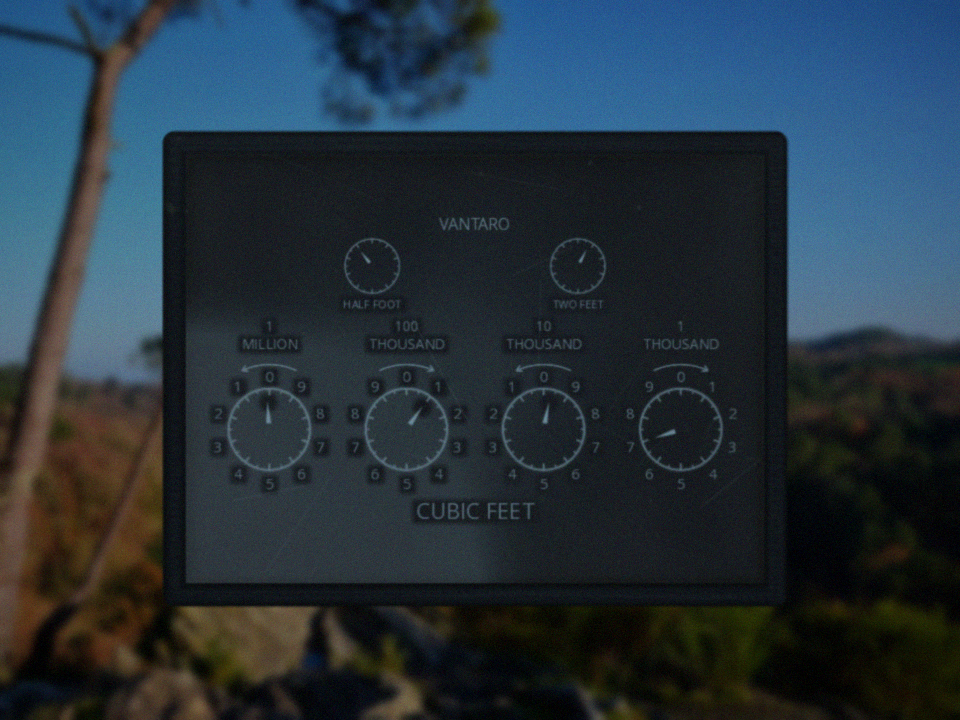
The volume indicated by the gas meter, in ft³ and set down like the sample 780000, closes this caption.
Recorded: 9700
